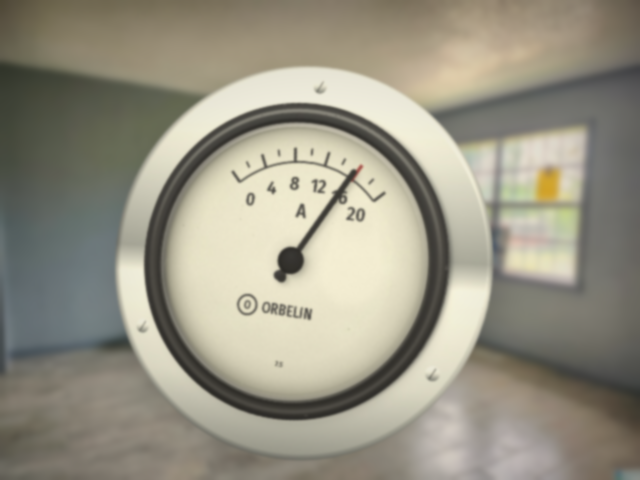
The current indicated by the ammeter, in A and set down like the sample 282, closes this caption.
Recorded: 16
